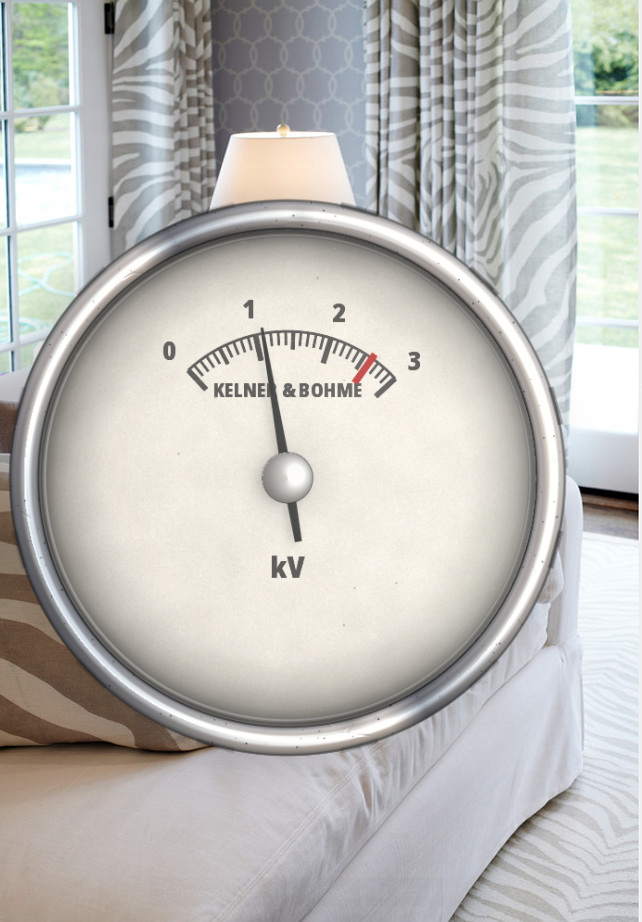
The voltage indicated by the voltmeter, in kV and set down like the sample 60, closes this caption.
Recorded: 1.1
